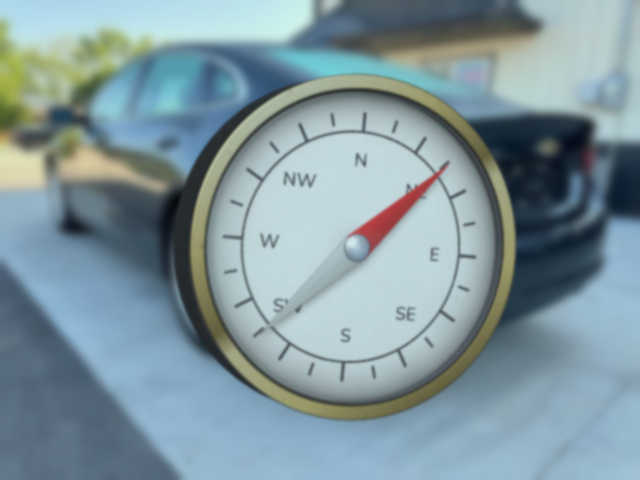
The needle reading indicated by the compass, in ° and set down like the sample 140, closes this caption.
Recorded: 45
